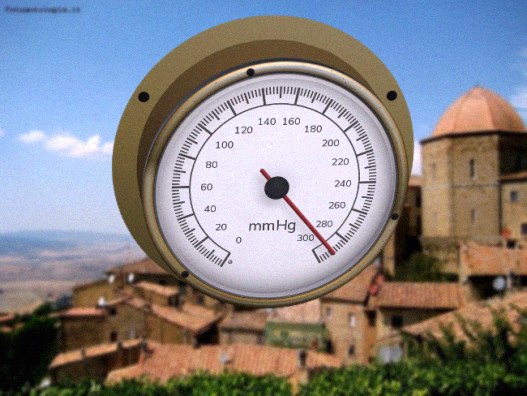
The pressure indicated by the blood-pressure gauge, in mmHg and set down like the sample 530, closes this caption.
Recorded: 290
